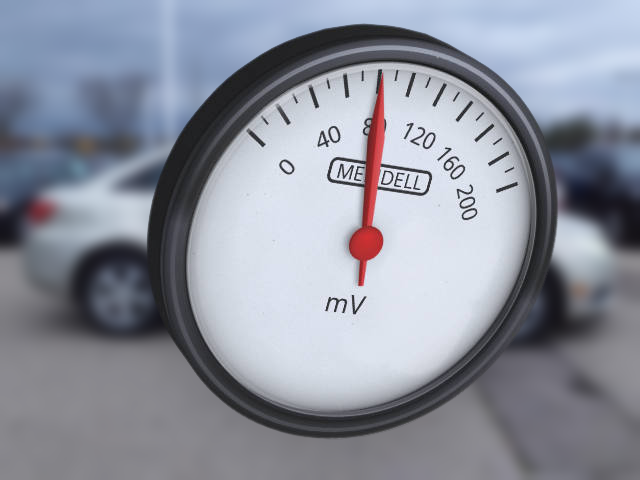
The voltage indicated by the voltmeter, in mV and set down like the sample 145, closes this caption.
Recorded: 80
